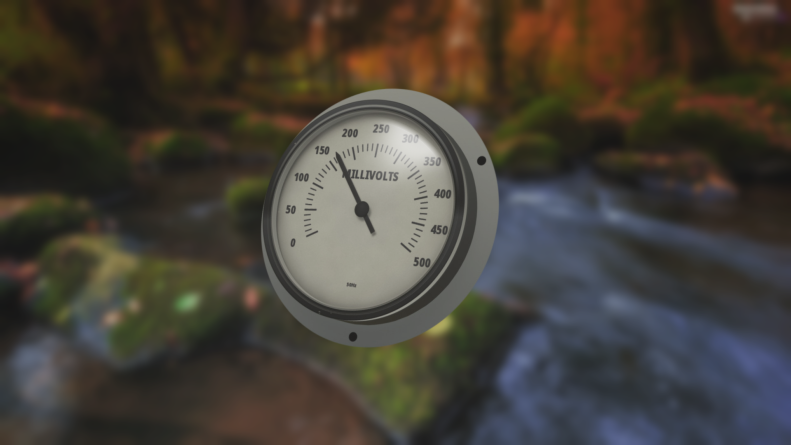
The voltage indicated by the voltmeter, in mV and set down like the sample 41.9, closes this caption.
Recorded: 170
